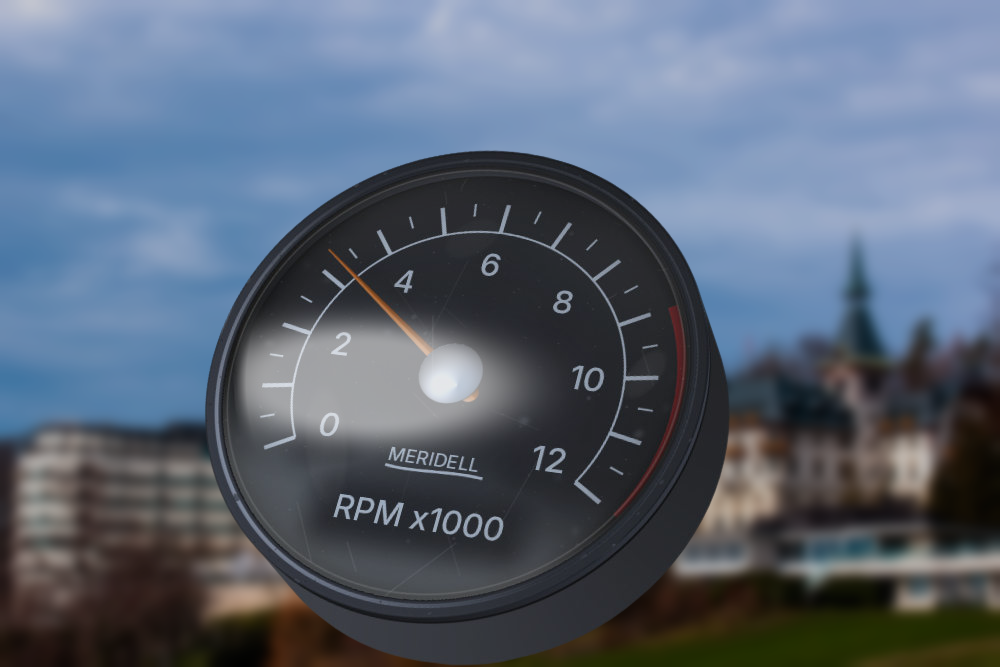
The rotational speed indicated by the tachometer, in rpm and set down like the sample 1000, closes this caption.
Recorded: 3250
